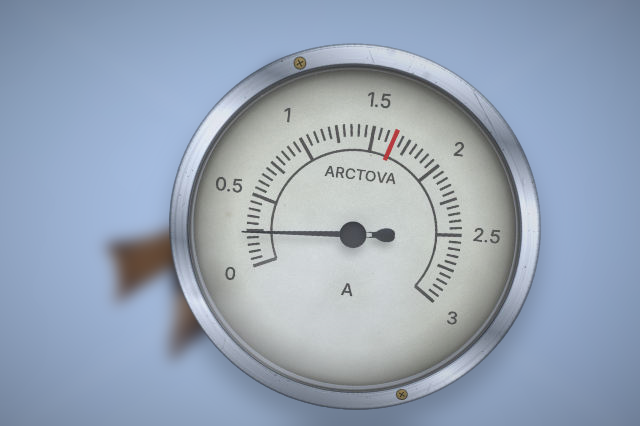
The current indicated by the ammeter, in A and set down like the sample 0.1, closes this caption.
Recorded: 0.25
